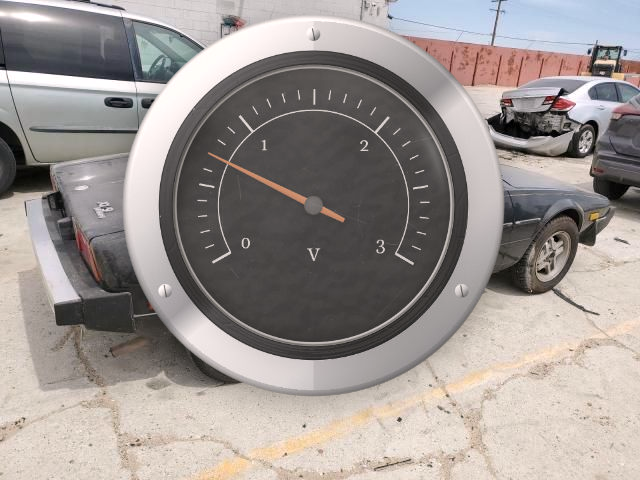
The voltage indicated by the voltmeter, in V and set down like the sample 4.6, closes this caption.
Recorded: 0.7
